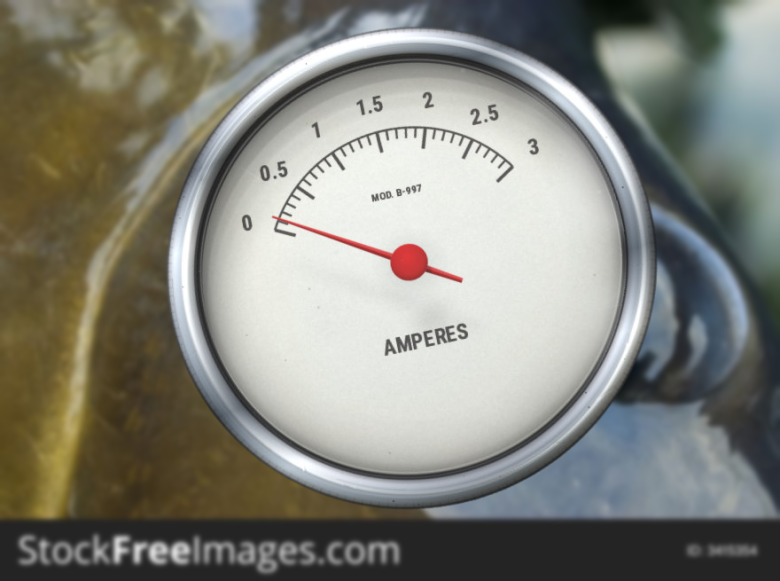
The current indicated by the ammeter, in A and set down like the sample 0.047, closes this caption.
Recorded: 0.1
